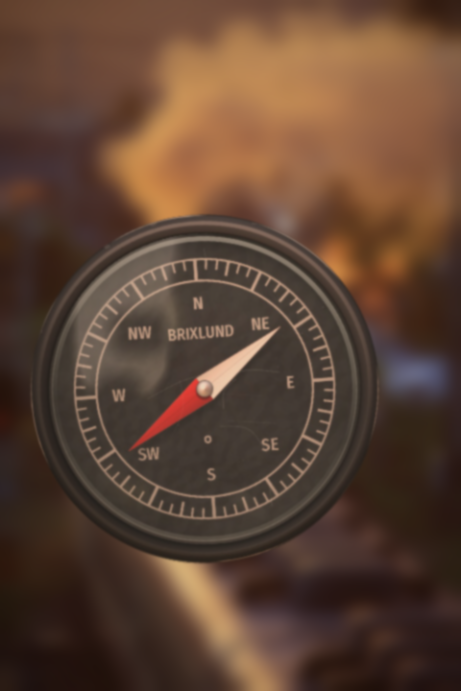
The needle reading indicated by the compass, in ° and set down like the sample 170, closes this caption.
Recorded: 235
